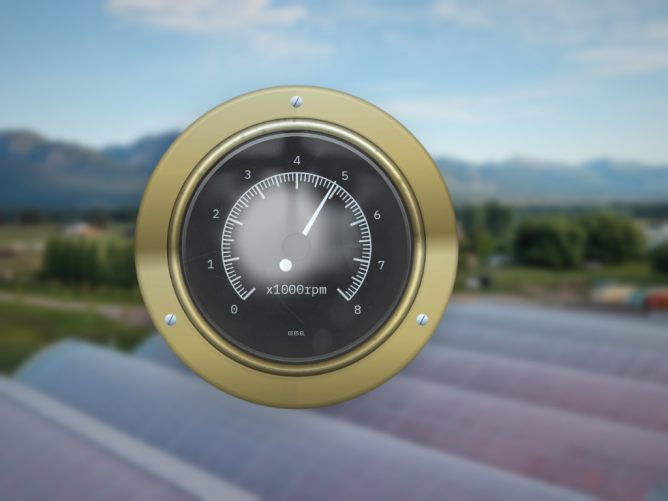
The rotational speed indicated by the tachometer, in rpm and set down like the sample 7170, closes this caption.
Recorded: 4900
